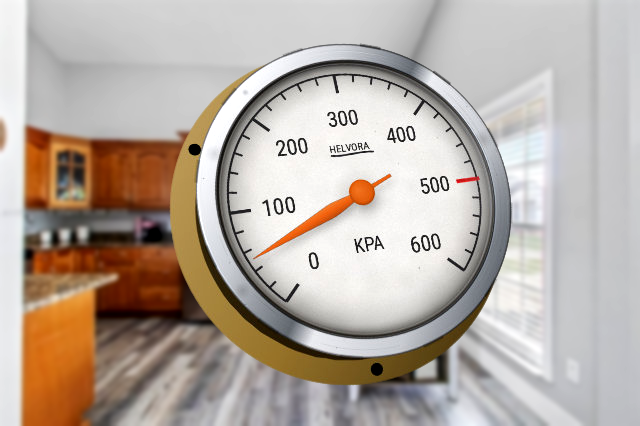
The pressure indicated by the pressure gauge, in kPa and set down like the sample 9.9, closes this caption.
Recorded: 50
